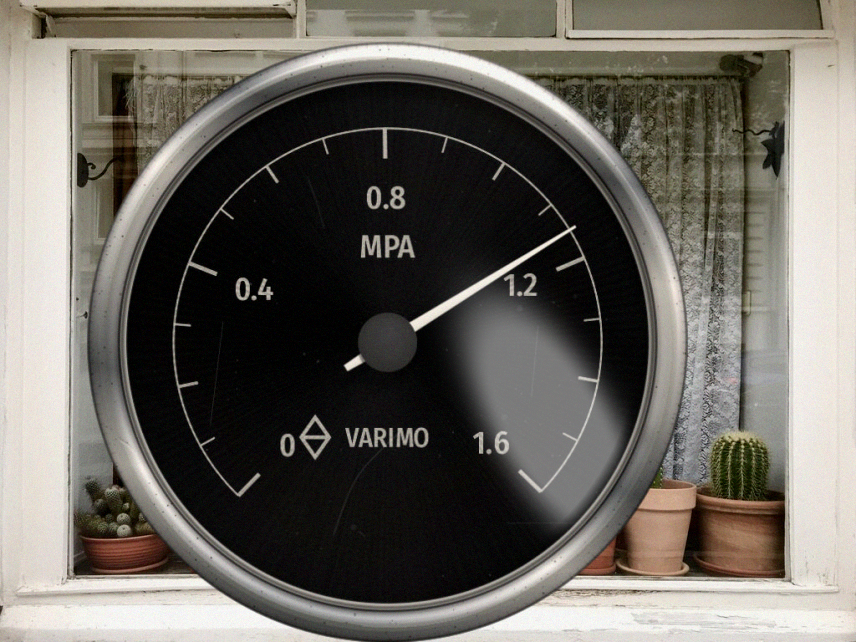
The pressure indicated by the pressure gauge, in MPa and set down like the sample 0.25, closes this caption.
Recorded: 1.15
